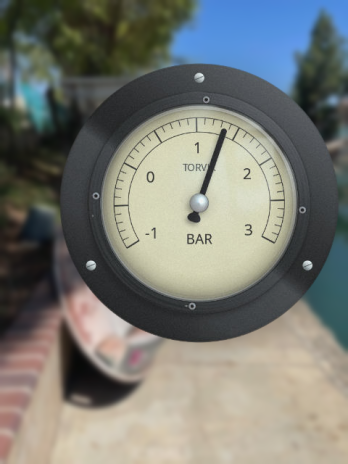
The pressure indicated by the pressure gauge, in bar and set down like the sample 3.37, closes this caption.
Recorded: 1.35
